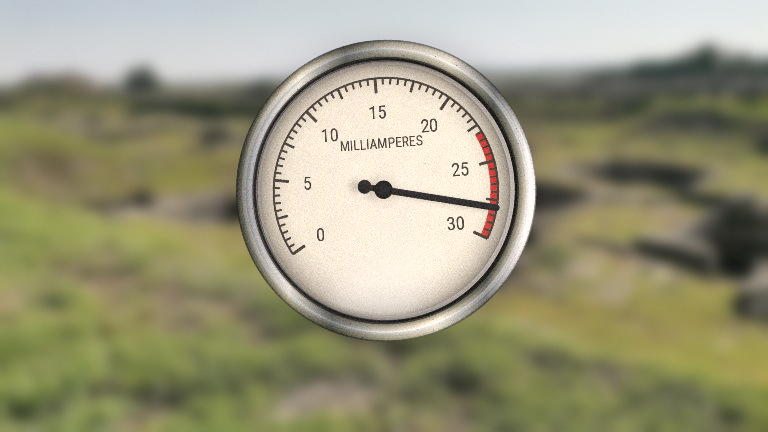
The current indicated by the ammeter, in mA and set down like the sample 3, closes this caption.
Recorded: 28
